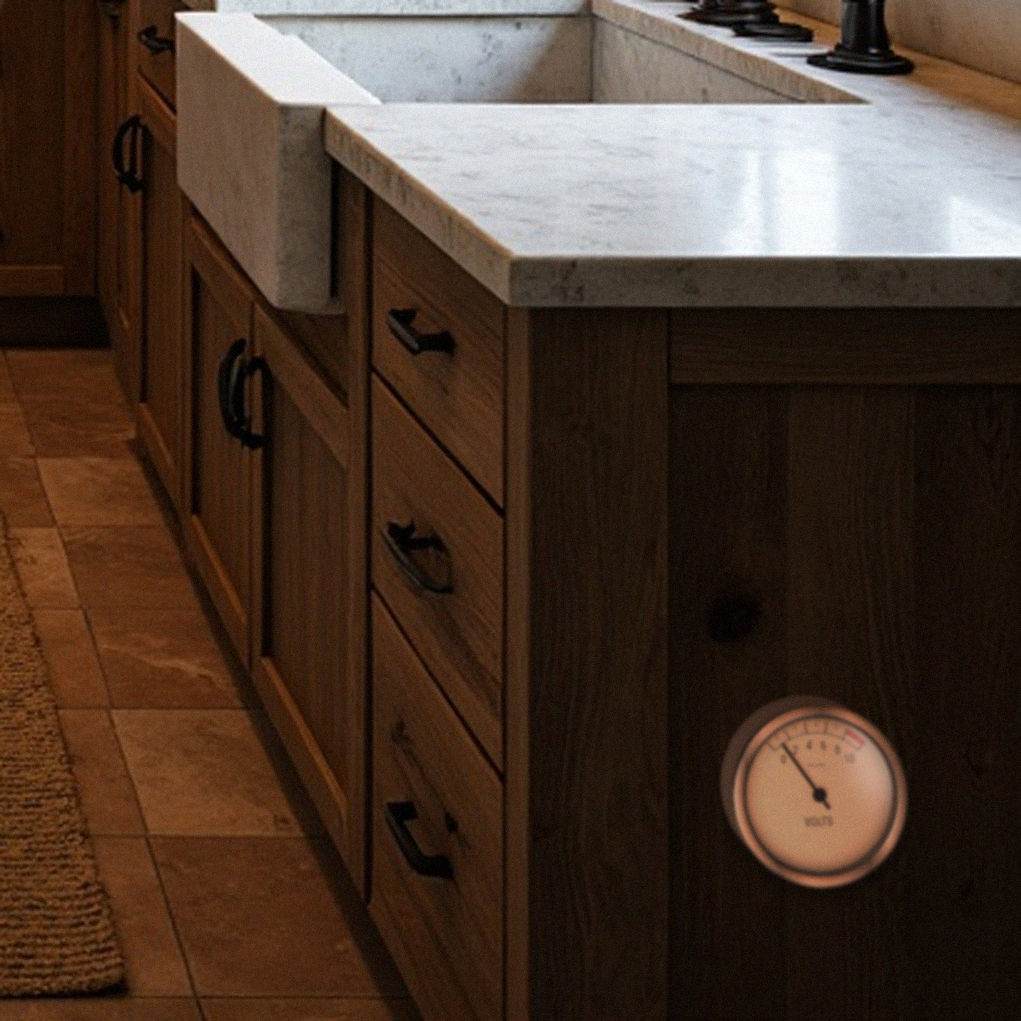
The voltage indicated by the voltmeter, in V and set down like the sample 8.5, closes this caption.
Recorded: 1
